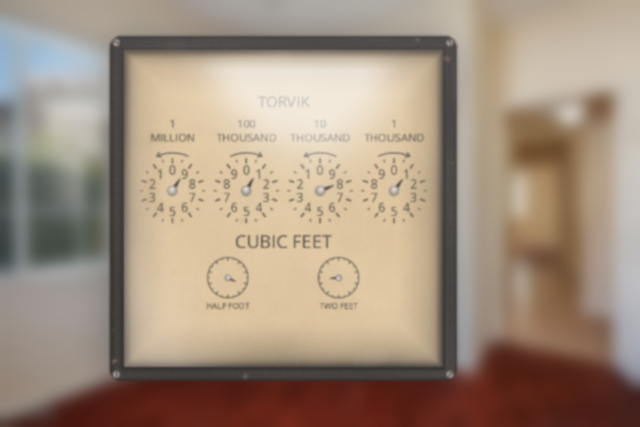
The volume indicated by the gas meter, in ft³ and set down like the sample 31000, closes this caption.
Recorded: 908100
